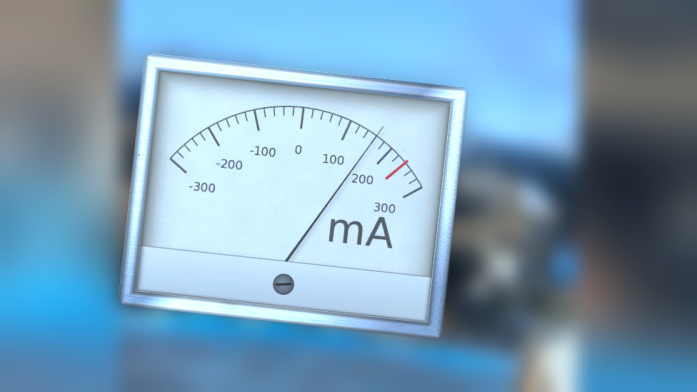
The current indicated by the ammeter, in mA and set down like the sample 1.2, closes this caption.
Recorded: 160
